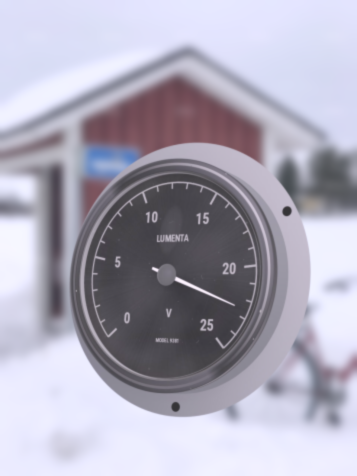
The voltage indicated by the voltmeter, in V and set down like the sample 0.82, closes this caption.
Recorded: 22.5
